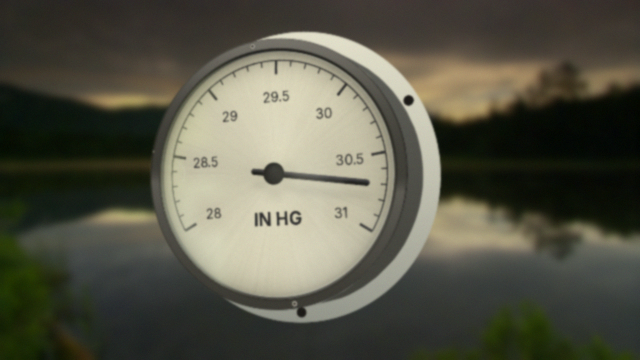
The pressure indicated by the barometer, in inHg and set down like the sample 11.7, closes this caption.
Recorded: 30.7
